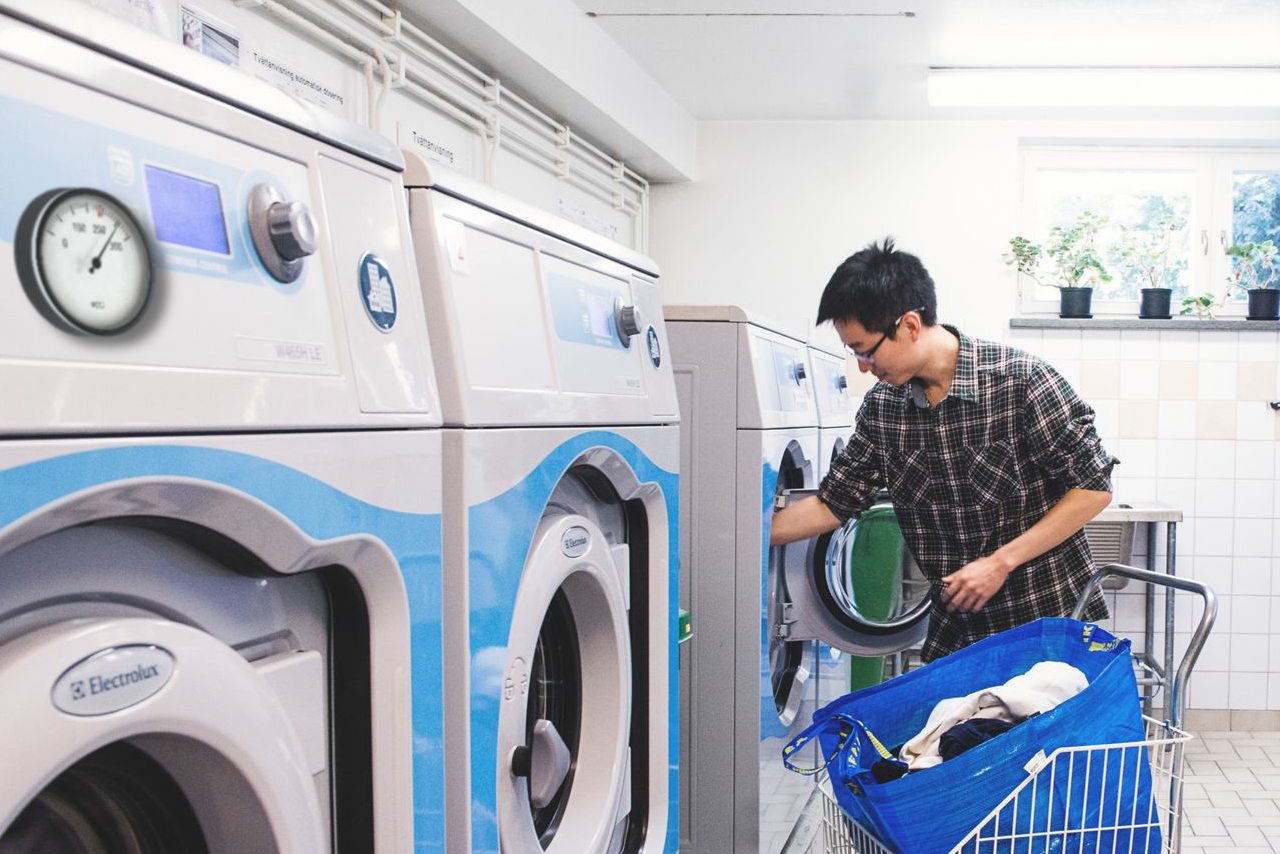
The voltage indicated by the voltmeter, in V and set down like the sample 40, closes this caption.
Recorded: 250
